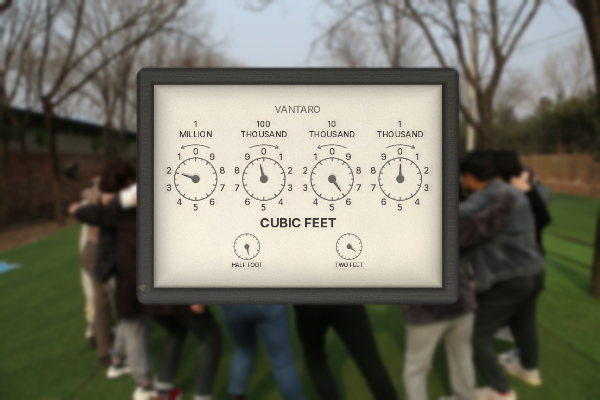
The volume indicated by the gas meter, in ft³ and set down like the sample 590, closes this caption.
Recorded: 196000
